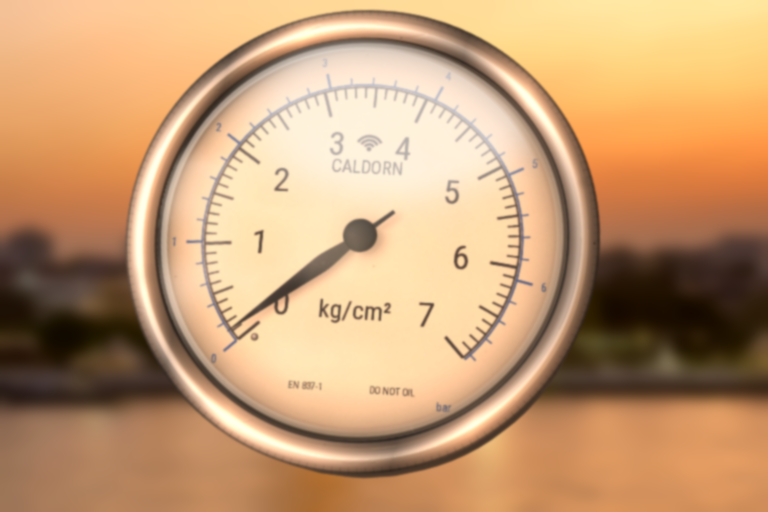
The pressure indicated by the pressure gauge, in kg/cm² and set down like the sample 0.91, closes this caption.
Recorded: 0.1
